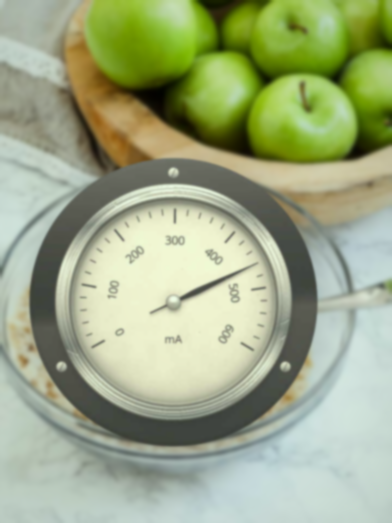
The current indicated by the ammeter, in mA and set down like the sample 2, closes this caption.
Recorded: 460
